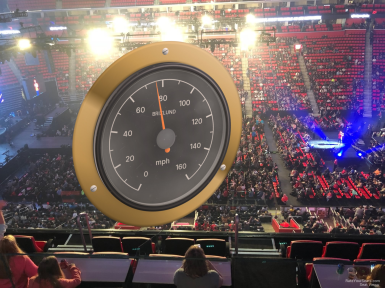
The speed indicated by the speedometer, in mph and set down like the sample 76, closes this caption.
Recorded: 75
